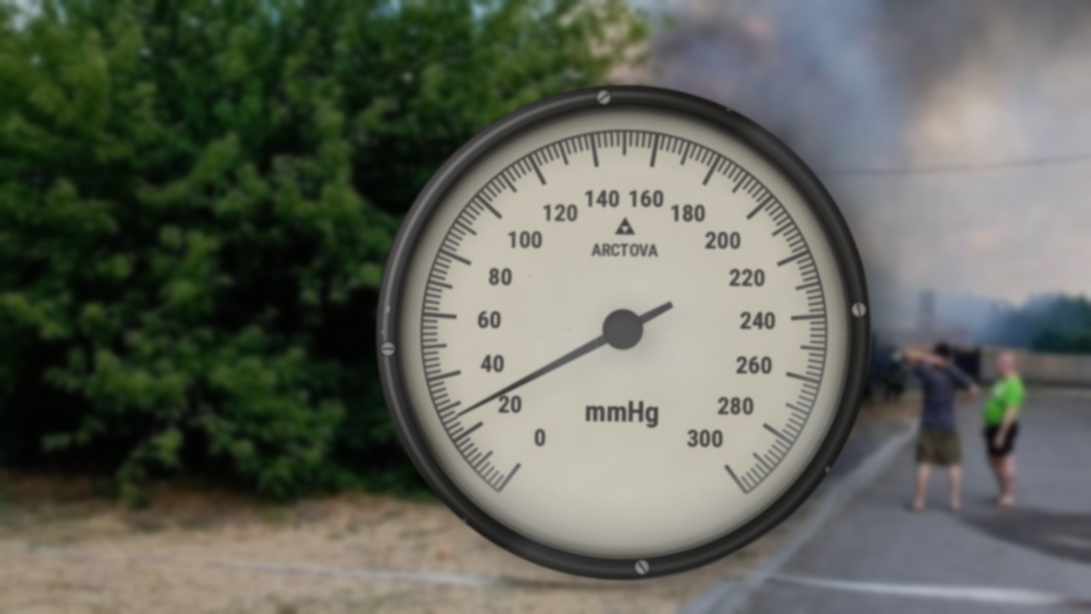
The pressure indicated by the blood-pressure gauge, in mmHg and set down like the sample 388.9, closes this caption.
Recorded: 26
